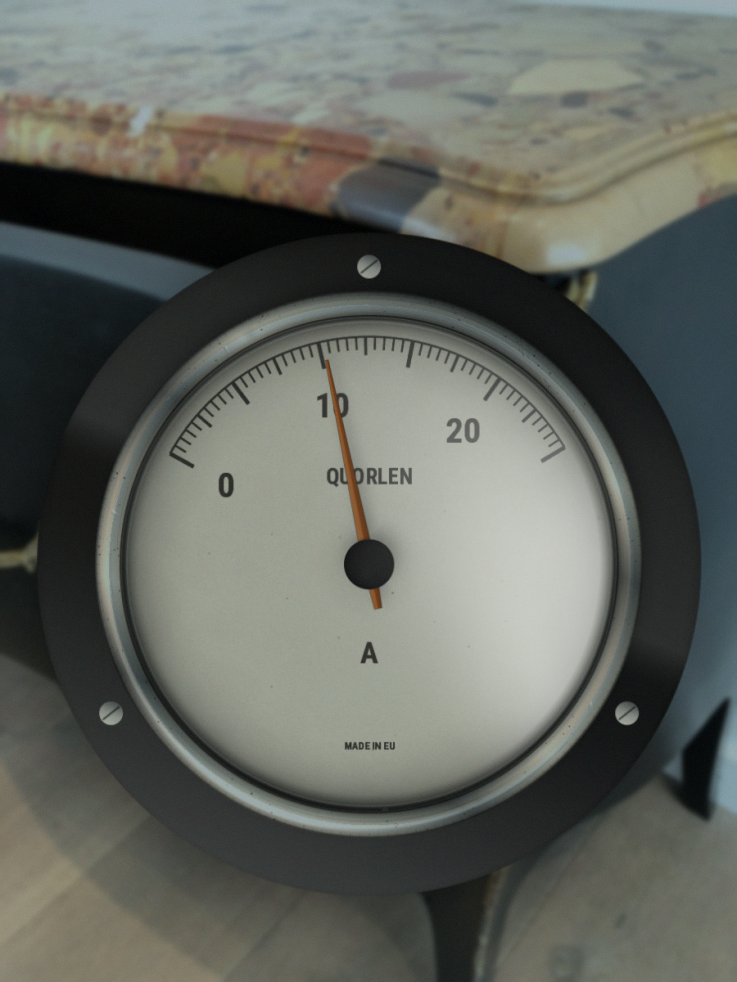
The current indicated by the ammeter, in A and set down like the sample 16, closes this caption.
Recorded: 10.25
